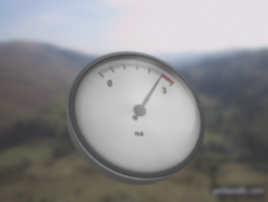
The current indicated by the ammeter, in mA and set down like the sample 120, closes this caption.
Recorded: 2.5
